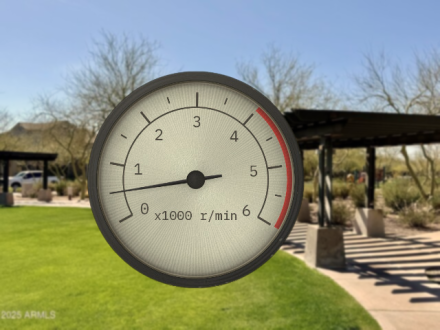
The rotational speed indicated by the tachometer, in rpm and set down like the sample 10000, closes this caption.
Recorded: 500
